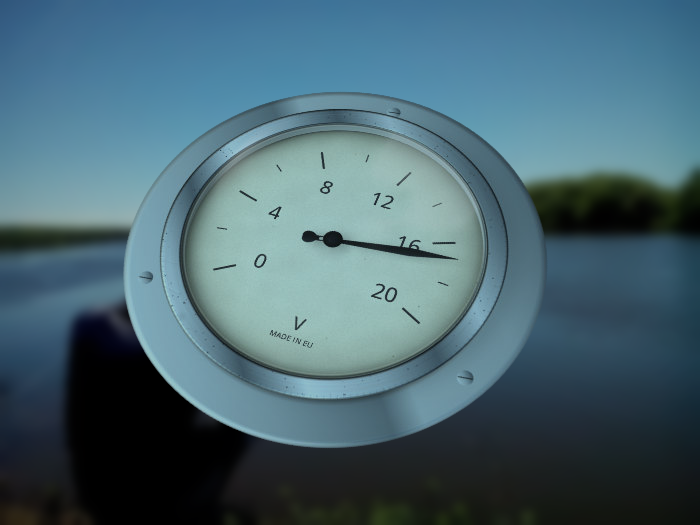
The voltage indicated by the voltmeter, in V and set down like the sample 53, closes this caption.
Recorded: 17
